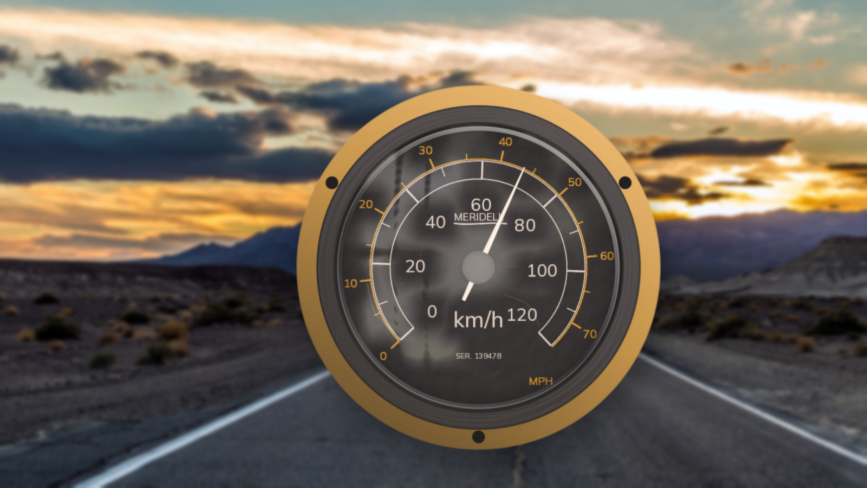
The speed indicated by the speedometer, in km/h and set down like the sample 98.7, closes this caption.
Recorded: 70
